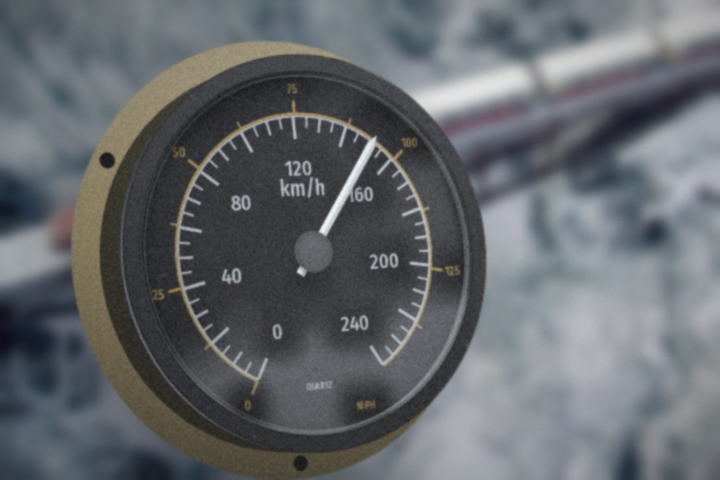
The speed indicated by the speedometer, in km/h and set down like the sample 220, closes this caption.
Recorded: 150
